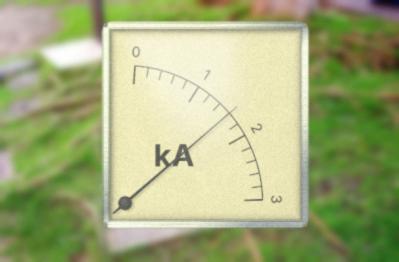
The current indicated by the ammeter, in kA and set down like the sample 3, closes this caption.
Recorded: 1.6
